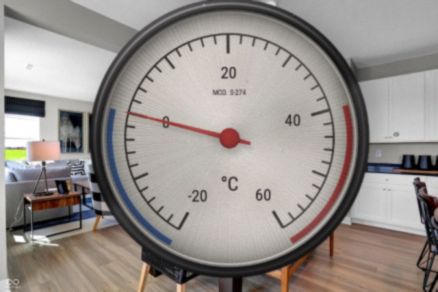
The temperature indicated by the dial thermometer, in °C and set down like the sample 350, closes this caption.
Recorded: 0
